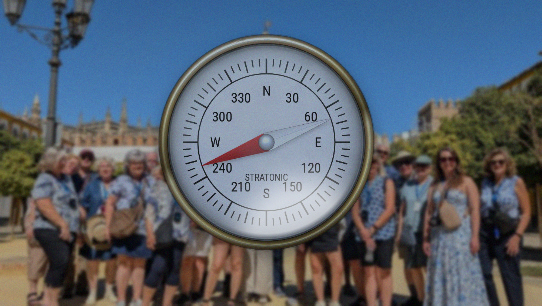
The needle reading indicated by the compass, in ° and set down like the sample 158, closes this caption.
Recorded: 250
